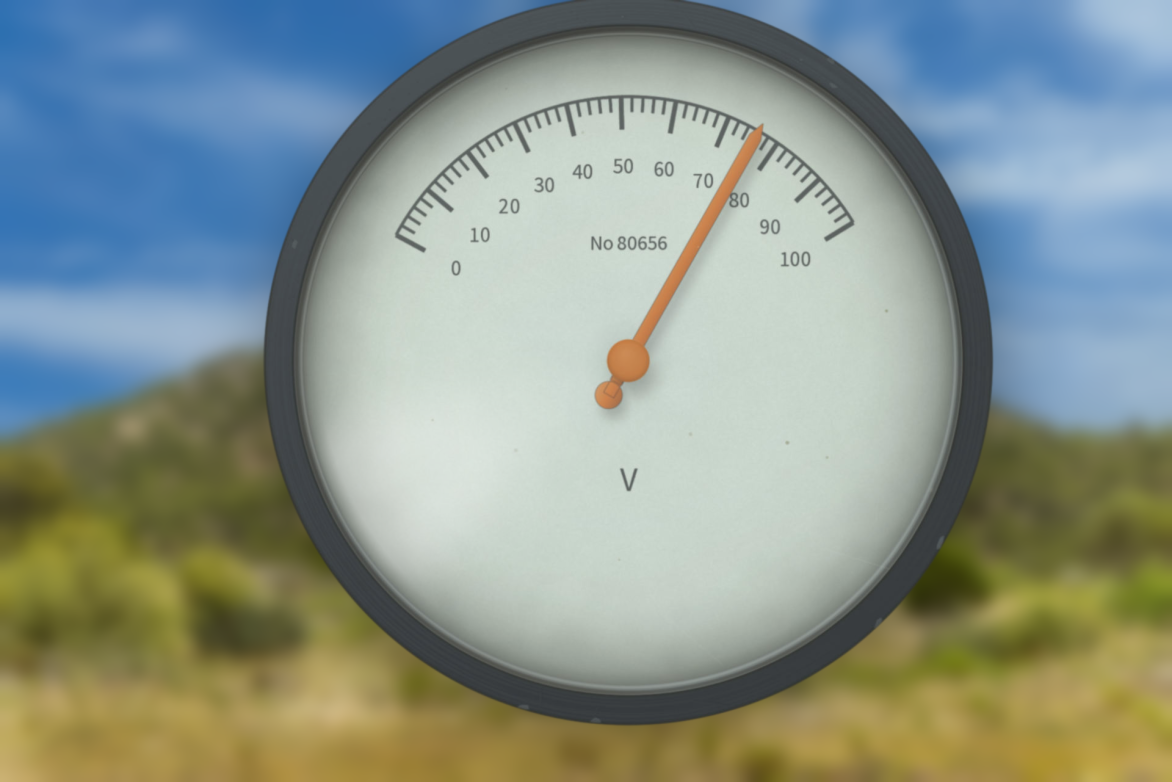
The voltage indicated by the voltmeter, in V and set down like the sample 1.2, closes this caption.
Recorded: 76
